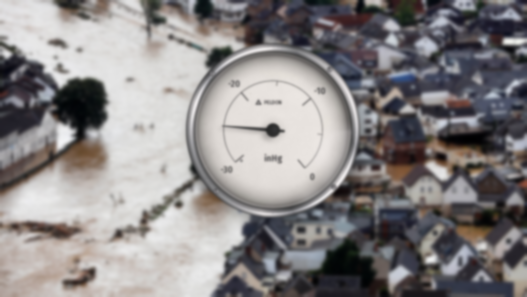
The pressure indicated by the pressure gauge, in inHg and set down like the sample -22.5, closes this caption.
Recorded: -25
